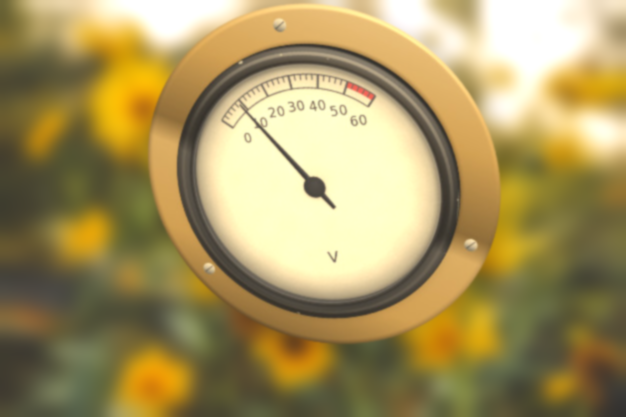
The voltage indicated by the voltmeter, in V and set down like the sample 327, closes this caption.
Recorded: 10
